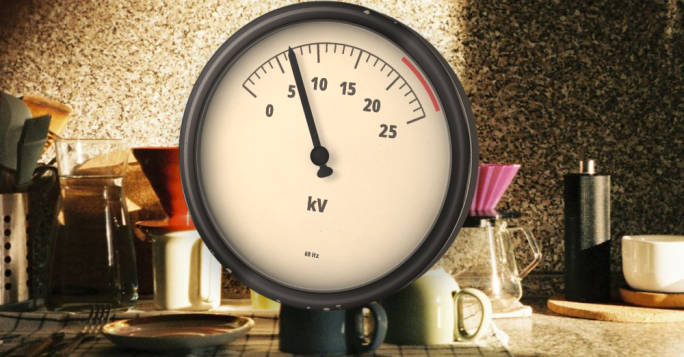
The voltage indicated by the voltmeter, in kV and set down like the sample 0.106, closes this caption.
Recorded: 7
